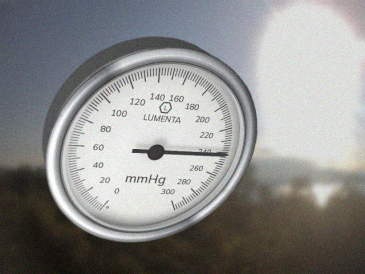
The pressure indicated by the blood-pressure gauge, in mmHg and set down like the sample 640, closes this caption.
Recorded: 240
